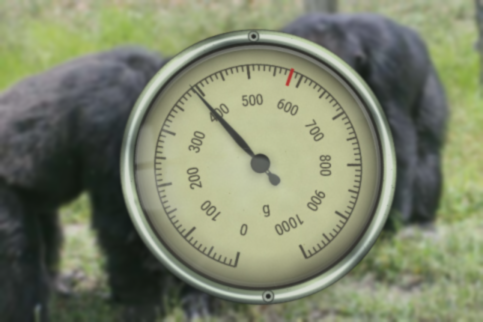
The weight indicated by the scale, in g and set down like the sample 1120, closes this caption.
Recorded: 390
